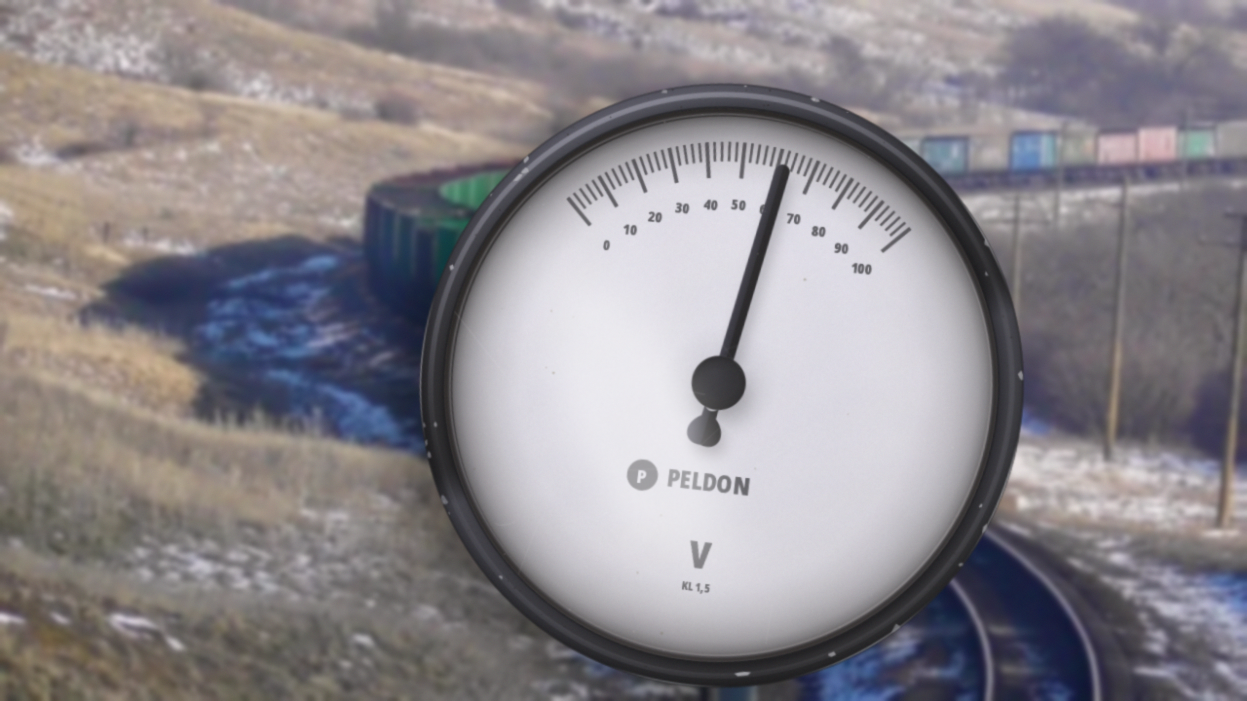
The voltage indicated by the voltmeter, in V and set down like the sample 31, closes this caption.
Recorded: 62
